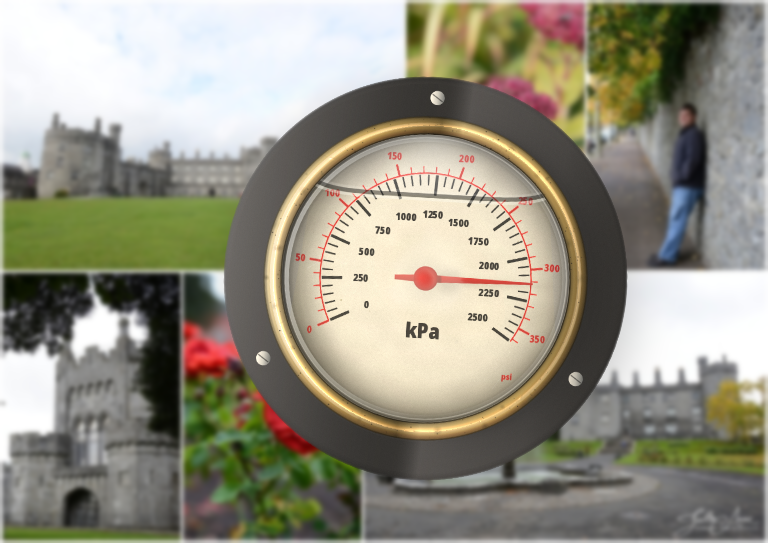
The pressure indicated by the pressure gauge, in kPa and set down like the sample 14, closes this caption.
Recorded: 2150
